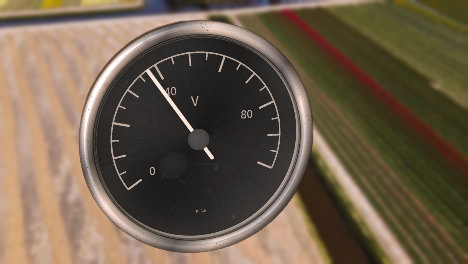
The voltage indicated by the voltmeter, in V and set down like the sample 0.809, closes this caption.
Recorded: 37.5
